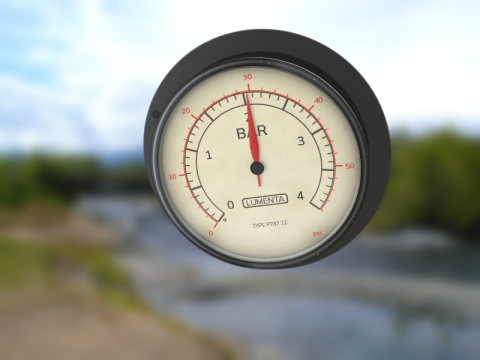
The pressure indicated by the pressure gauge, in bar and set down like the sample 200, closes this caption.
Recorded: 2.05
